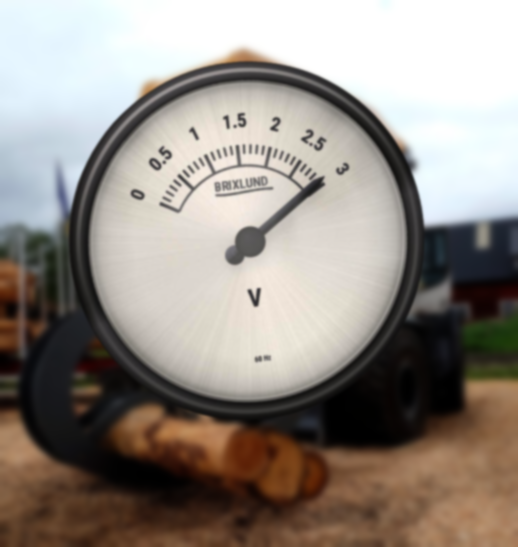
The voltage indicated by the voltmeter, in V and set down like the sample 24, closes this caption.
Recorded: 2.9
